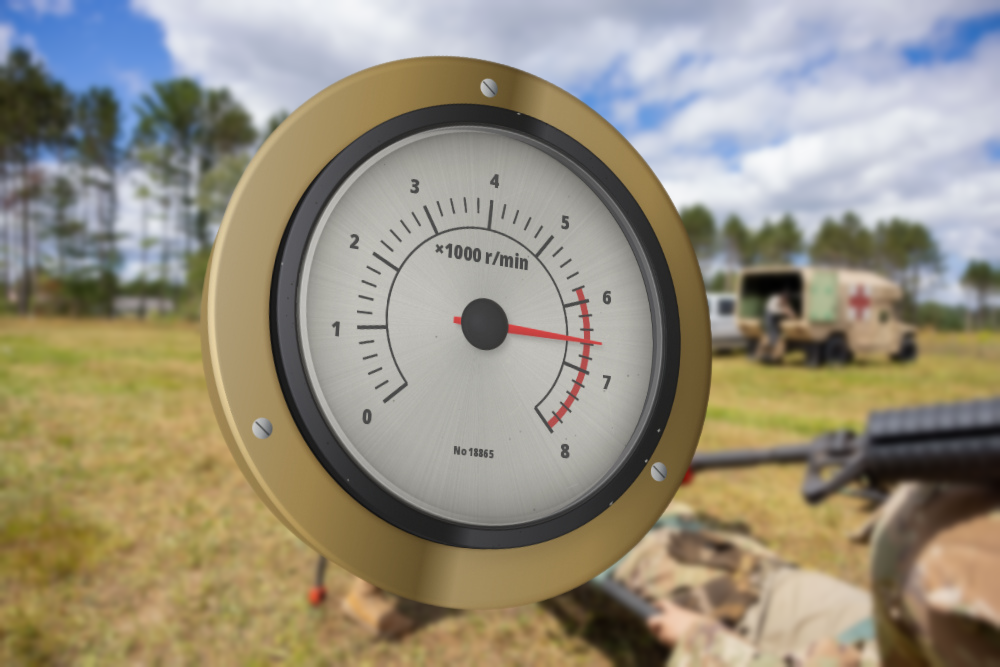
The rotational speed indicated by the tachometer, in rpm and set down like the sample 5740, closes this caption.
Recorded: 6600
